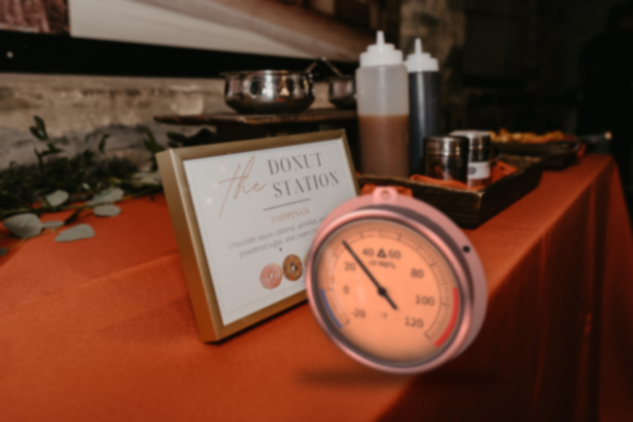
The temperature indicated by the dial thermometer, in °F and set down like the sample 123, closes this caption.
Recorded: 30
